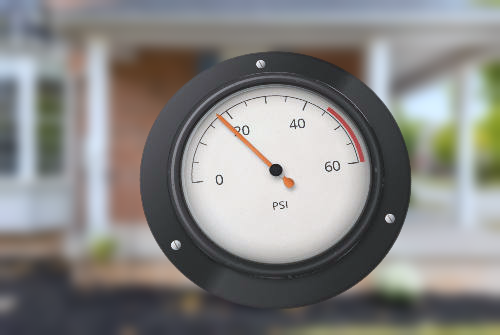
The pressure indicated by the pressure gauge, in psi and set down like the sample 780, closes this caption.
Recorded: 17.5
